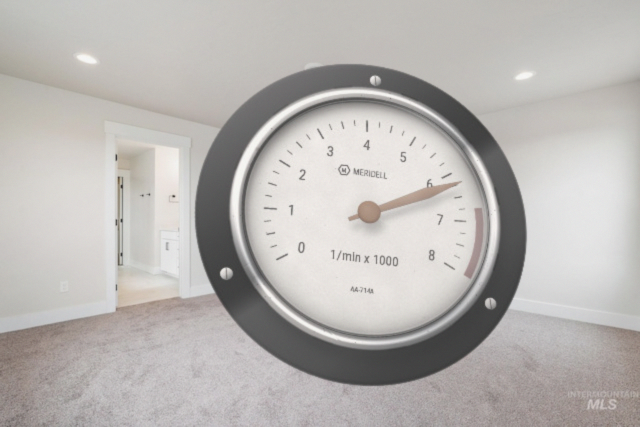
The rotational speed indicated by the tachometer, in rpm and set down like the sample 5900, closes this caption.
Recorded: 6250
